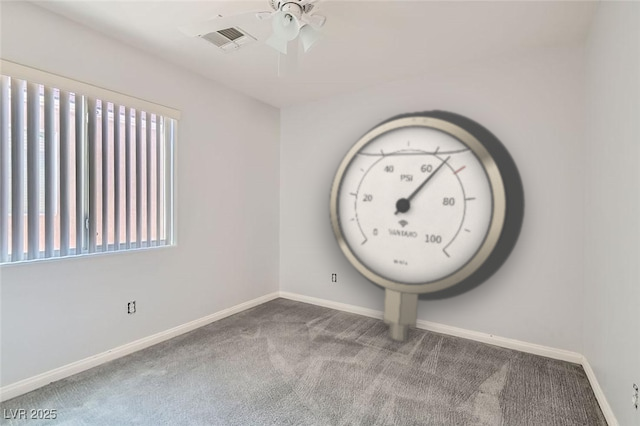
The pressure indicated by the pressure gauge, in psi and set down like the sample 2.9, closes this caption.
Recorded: 65
